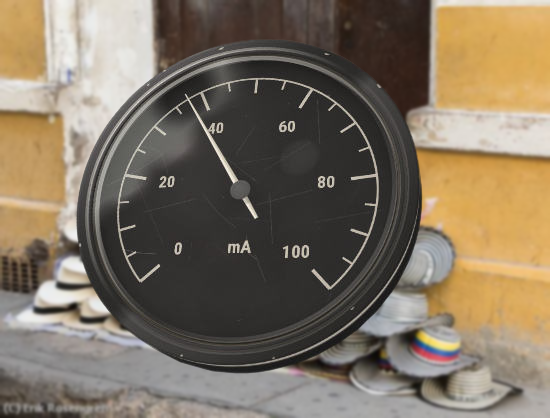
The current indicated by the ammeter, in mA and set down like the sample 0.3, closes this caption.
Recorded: 37.5
